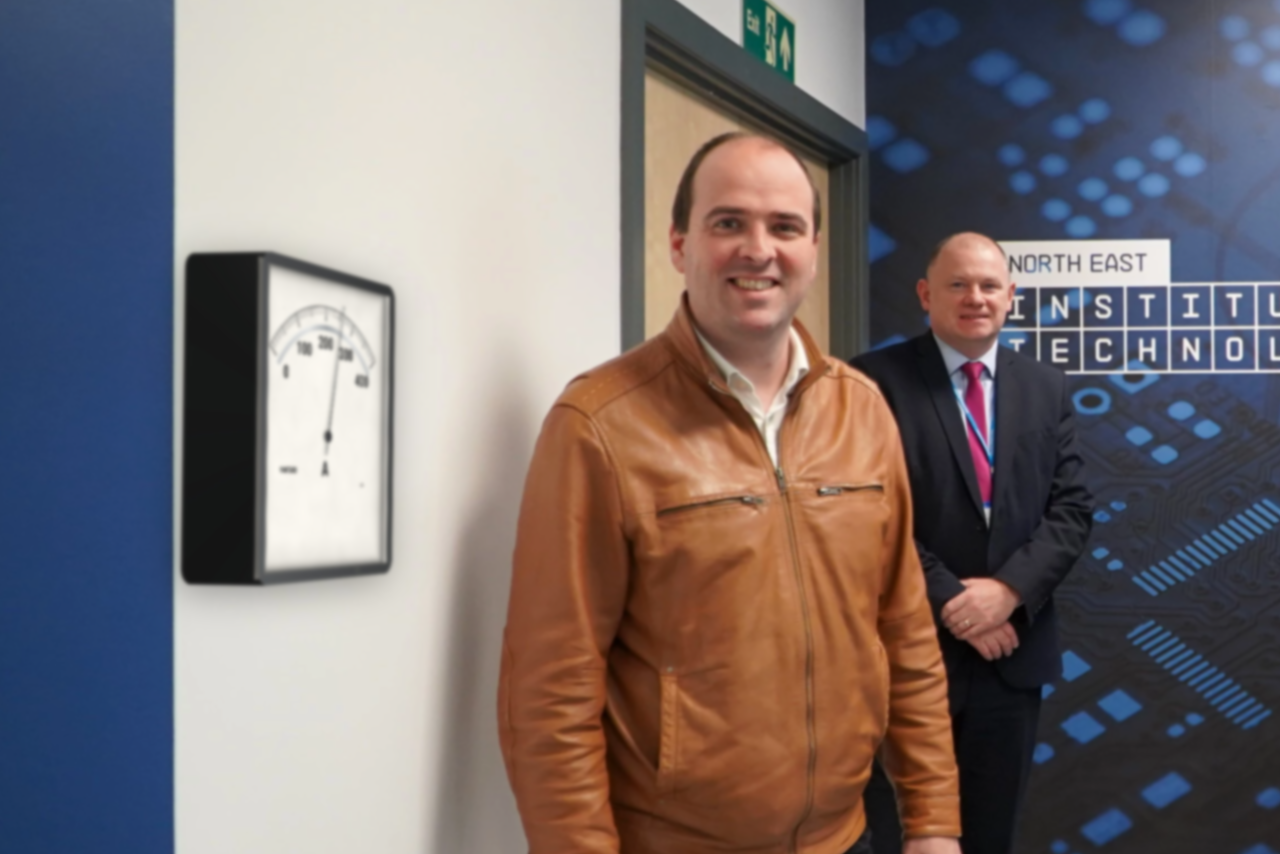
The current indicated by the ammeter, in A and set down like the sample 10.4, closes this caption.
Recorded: 250
